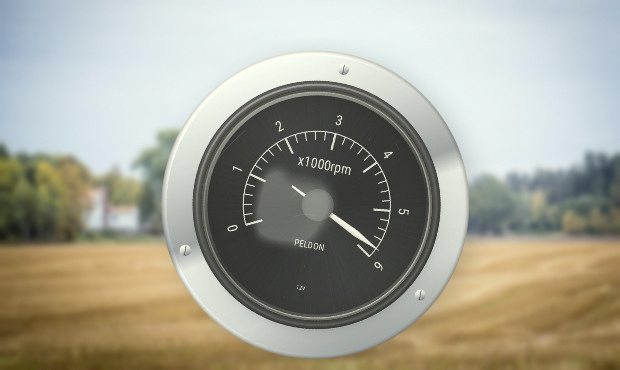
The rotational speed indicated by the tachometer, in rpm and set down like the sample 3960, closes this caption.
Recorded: 5800
